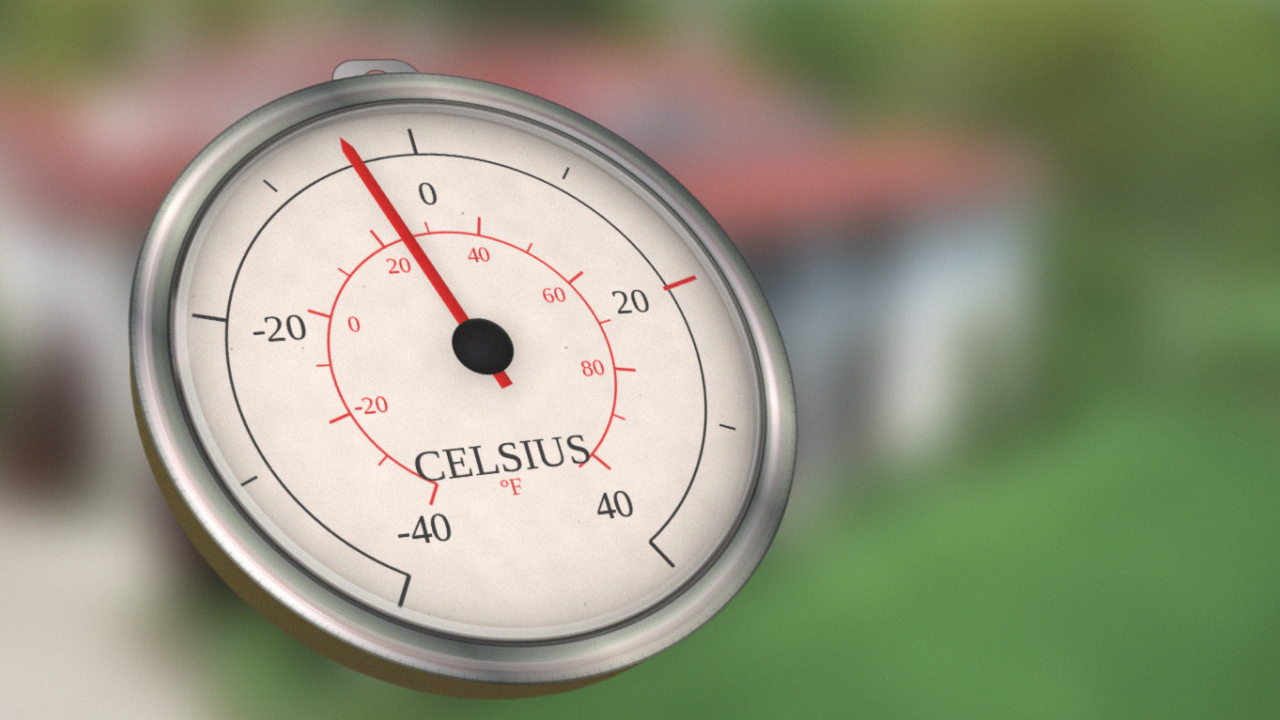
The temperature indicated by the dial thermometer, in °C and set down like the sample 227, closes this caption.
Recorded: -5
